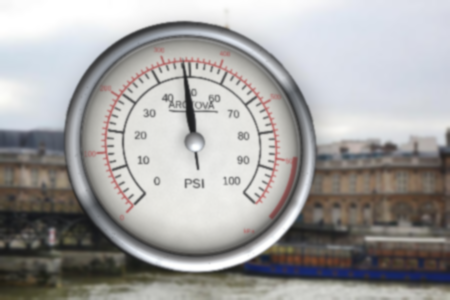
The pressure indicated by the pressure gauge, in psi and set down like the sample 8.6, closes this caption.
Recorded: 48
